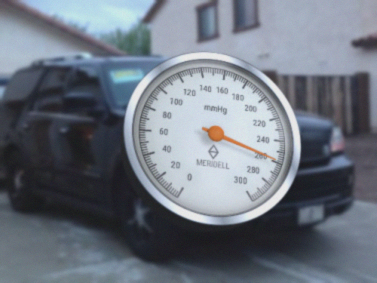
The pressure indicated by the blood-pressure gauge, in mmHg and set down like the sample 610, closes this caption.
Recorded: 260
